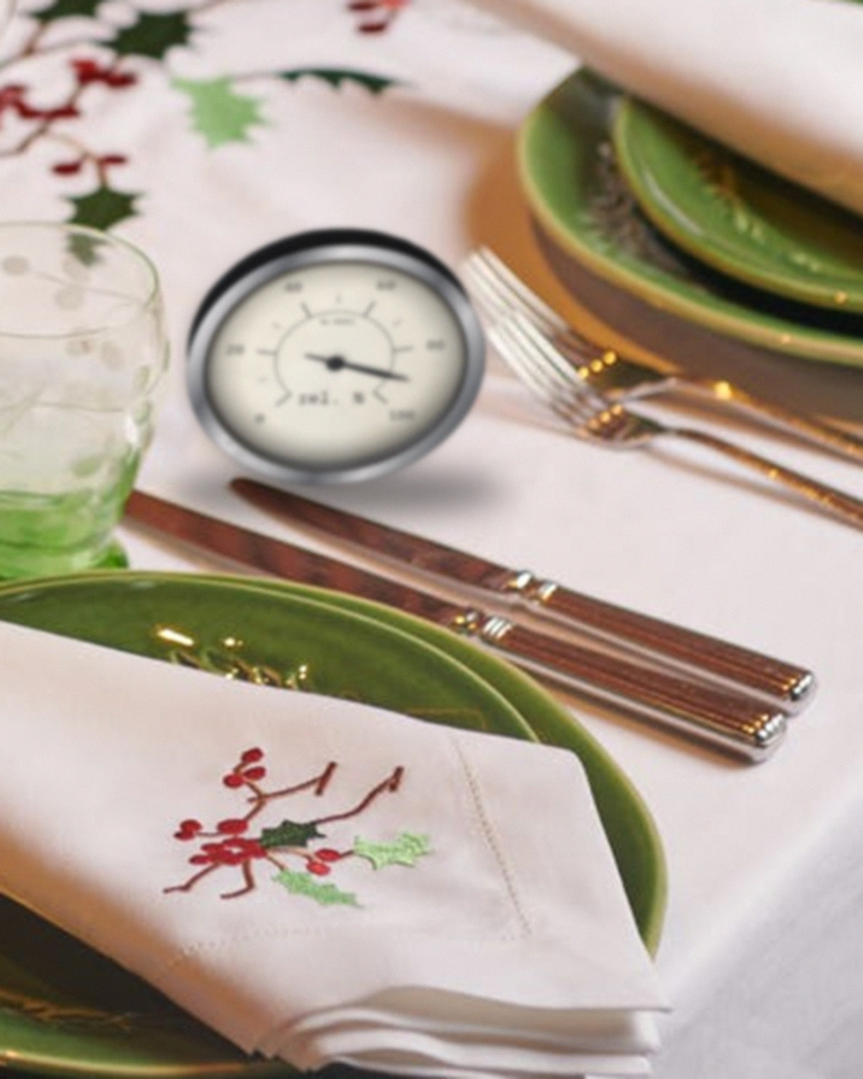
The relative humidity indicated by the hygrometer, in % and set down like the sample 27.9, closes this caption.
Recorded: 90
